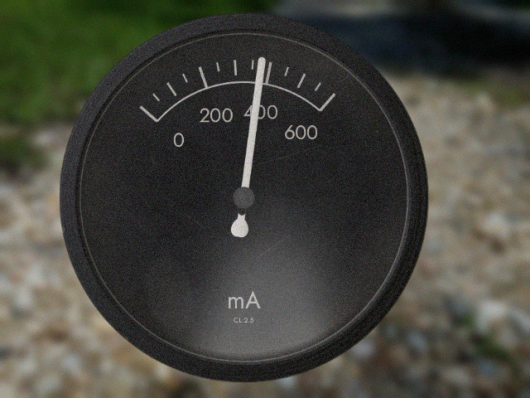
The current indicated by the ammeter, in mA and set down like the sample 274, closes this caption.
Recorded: 375
